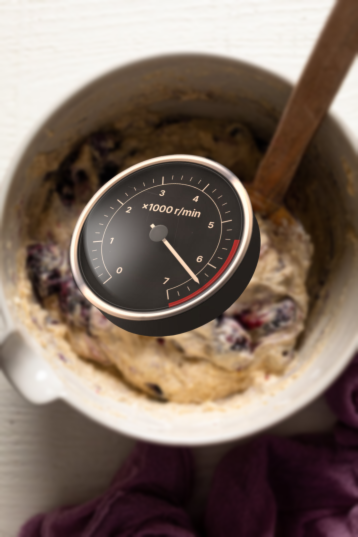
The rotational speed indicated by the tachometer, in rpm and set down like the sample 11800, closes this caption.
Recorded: 6400
